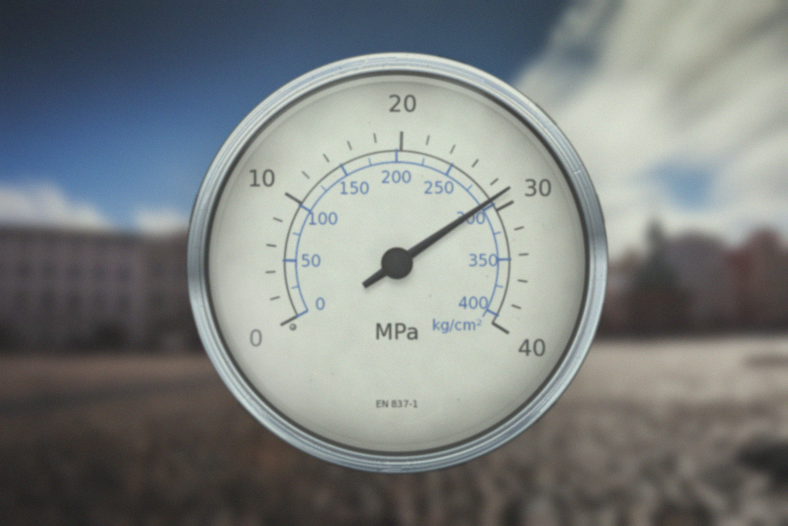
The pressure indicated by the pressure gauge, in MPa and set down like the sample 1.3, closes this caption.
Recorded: 29
